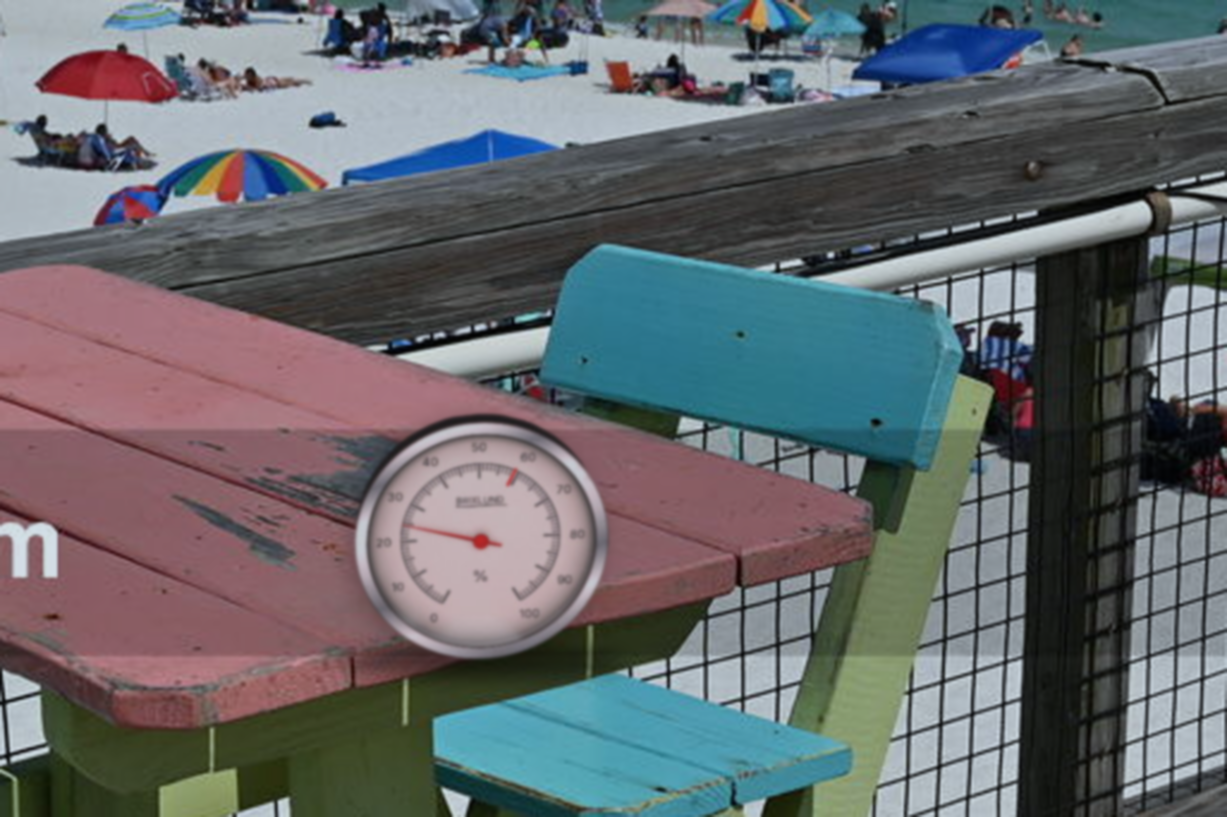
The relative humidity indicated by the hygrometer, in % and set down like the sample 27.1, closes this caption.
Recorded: 25
